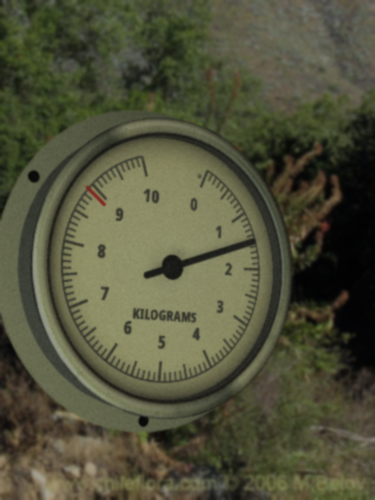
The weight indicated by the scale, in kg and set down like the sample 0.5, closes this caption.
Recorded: 1.5
